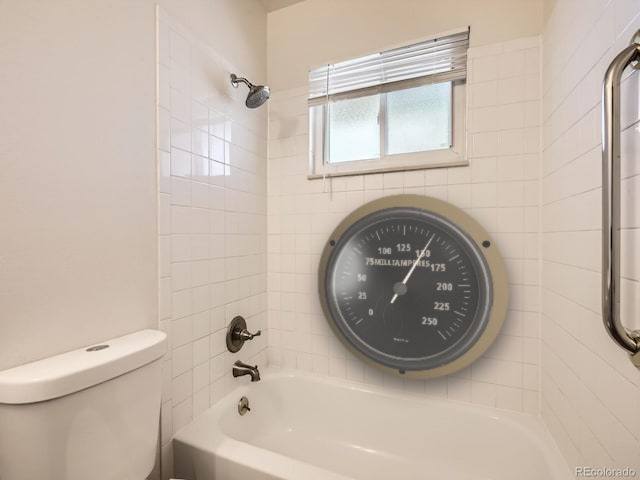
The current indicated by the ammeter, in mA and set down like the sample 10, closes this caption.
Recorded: 150
